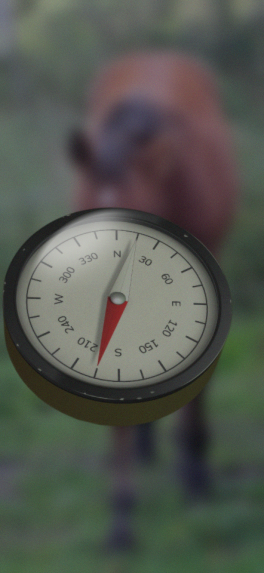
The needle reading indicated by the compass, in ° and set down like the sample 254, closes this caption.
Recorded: 195
